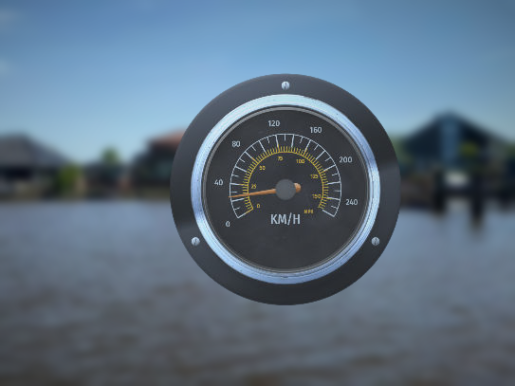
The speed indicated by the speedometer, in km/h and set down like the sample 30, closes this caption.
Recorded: 25
